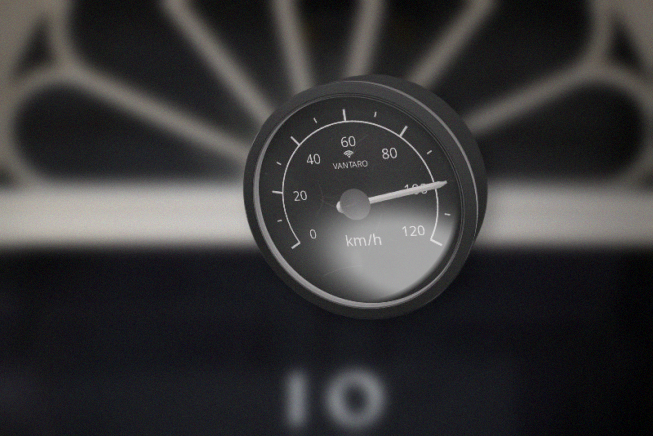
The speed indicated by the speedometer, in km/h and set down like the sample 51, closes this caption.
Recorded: 100
